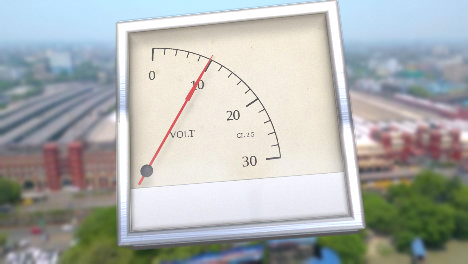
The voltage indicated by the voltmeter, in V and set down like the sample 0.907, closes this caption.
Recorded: 10
